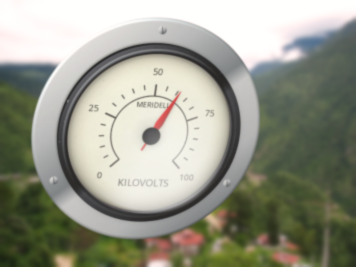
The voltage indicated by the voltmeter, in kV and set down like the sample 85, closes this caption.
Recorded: 60
